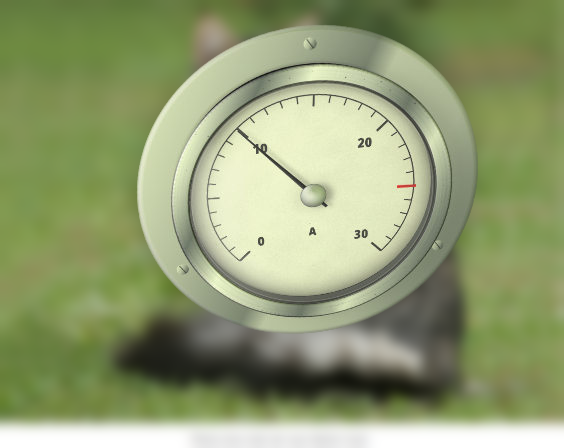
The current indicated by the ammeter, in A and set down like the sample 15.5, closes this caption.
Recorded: 10
